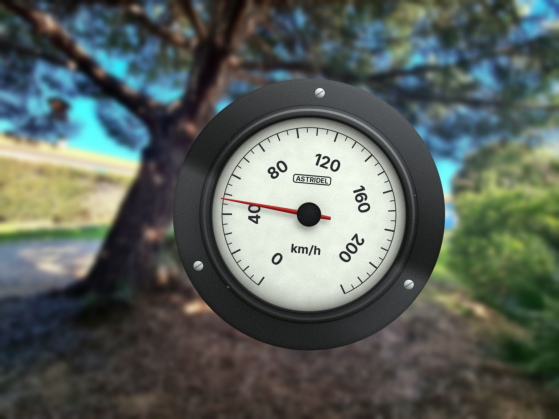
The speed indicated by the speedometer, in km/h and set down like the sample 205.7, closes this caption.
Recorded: 47.5
